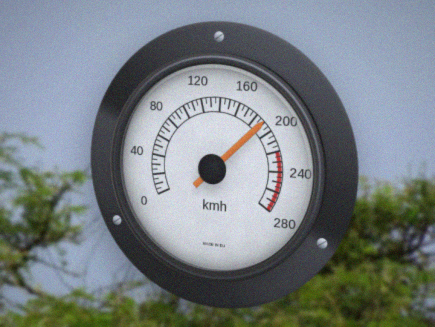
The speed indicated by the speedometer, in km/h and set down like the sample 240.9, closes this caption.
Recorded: 190
